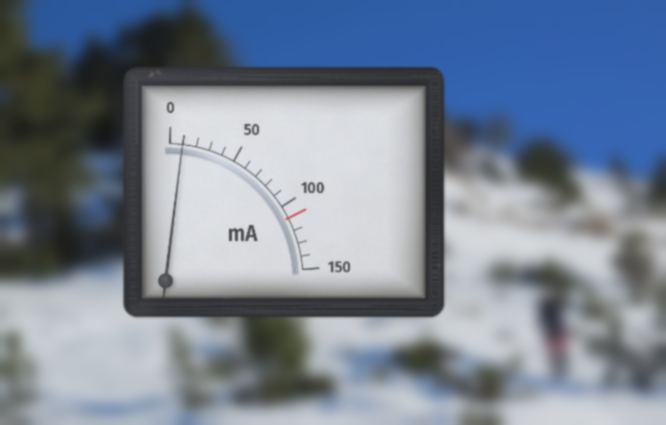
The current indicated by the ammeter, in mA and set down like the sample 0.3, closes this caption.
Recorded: 10
